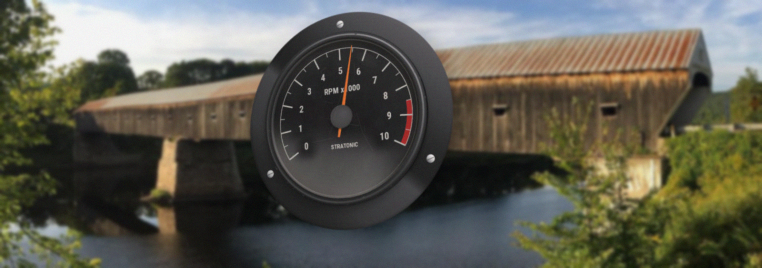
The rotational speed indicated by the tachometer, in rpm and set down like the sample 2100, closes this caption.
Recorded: 5500
